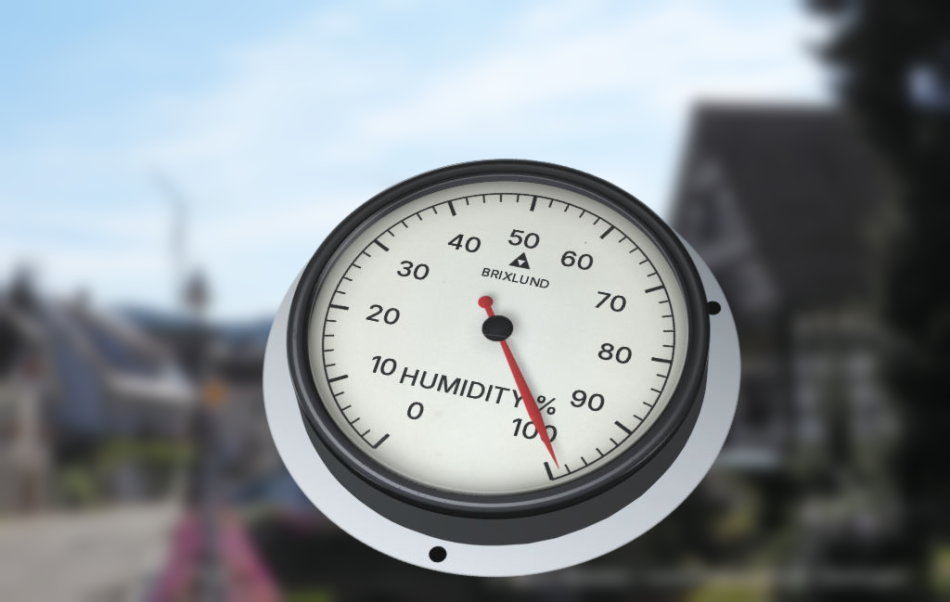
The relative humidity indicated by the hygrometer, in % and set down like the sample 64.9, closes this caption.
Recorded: 99
